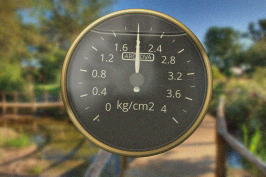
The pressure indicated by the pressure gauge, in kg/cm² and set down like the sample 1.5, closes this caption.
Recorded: 2
